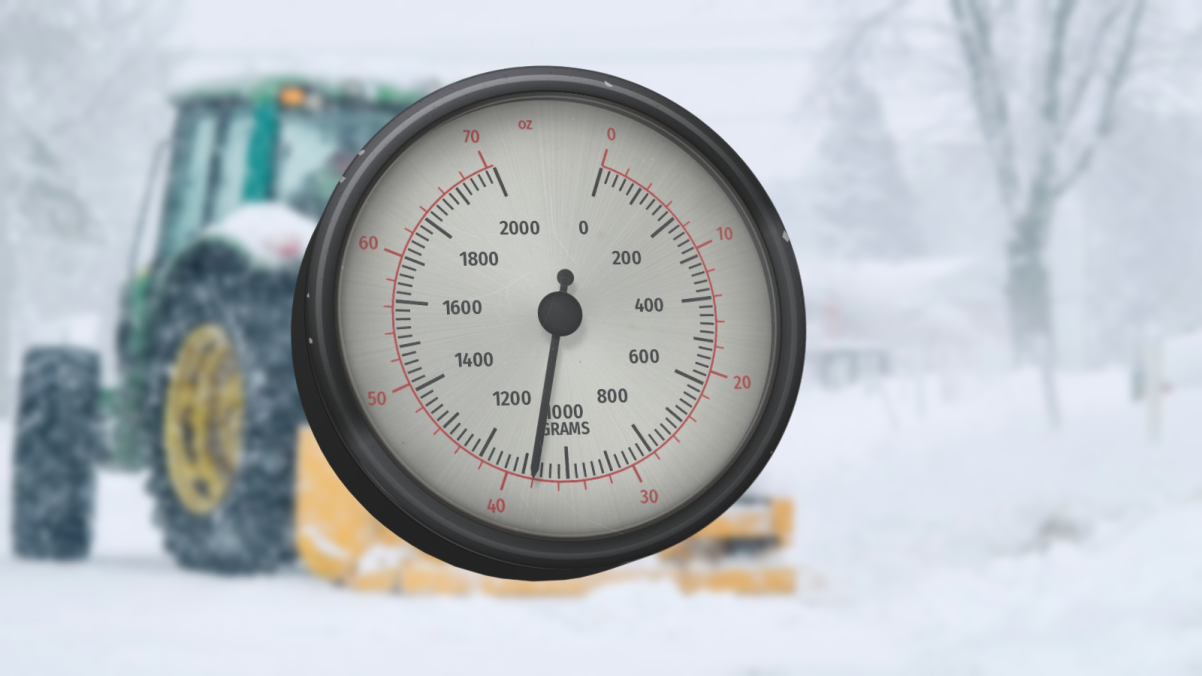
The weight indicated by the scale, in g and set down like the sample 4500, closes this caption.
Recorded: 1080
